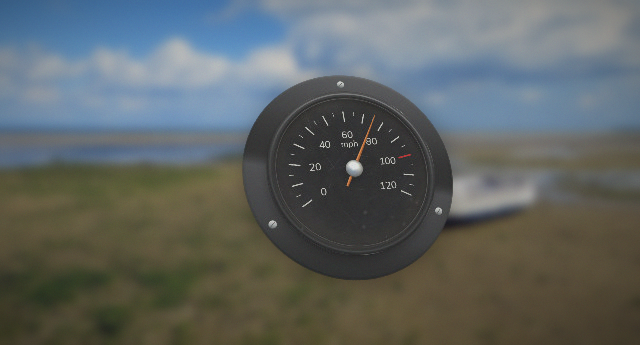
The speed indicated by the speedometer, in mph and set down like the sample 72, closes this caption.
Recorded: 75
